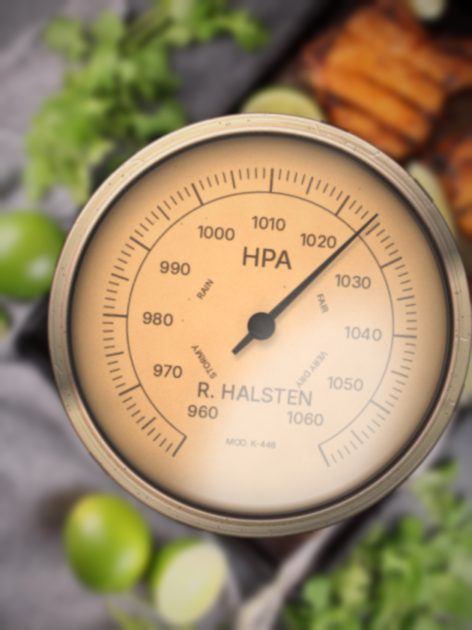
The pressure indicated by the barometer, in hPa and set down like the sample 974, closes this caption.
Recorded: 1024
